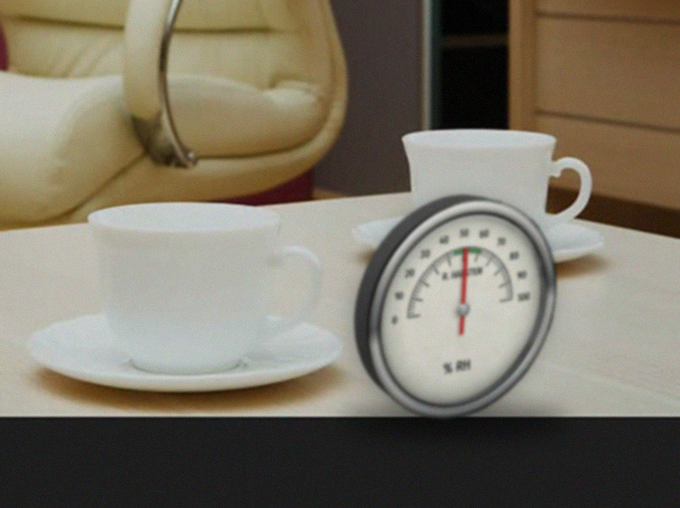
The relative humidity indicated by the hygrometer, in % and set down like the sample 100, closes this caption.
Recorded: 50
